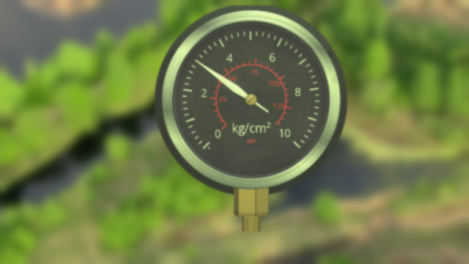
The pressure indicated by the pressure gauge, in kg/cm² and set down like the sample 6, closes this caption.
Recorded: 3
